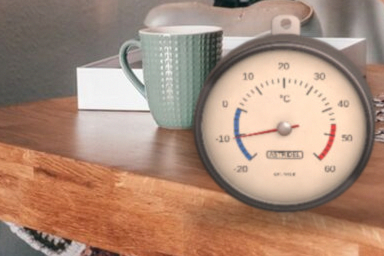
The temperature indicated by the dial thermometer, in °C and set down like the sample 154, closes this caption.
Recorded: -10
